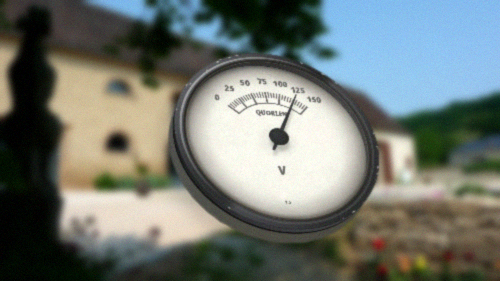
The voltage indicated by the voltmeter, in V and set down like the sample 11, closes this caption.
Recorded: 125
